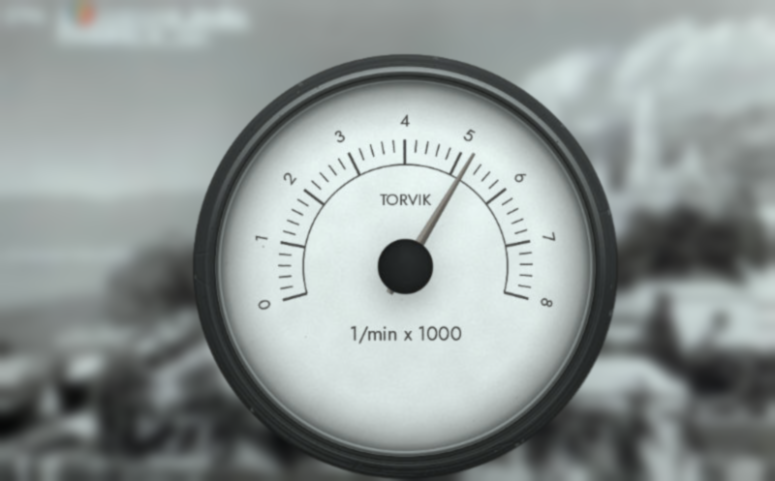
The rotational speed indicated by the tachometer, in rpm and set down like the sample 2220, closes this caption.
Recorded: 5200
